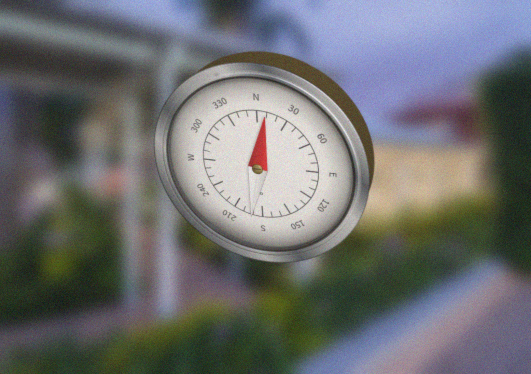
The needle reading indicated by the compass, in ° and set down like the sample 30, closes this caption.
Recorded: 10
